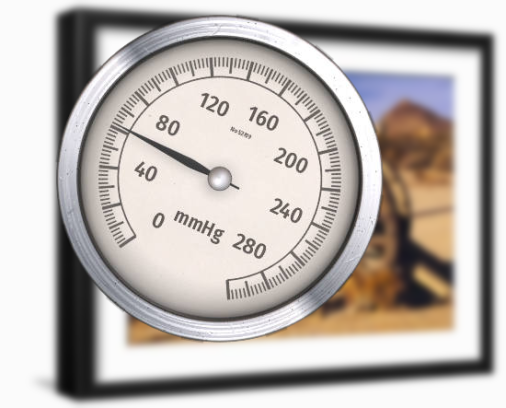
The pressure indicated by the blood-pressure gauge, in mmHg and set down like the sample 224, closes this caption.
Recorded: 62
